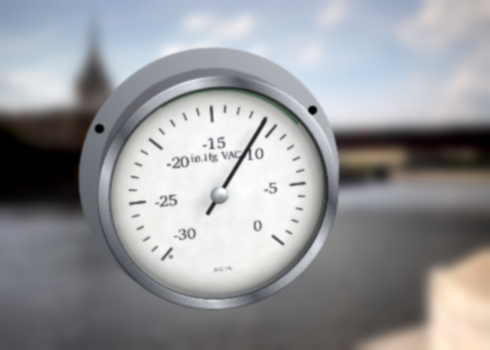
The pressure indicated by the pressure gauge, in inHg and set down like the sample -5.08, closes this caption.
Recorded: -11
